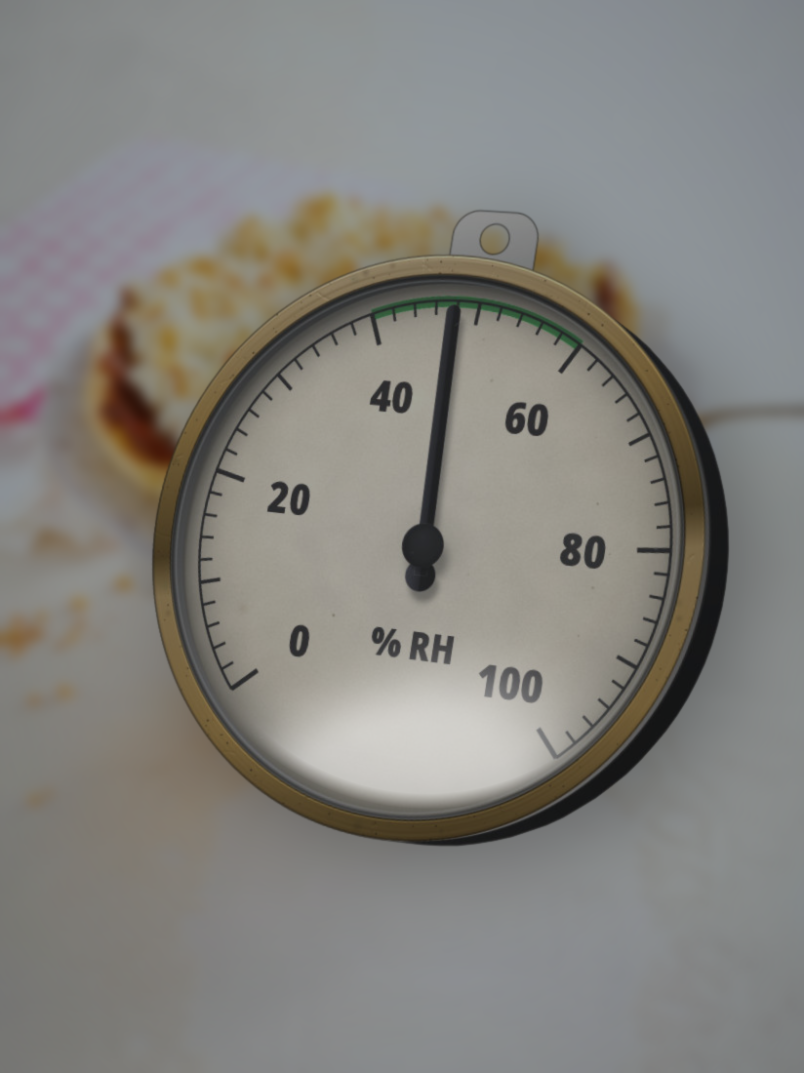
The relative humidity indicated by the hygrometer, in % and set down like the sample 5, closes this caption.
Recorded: 48
